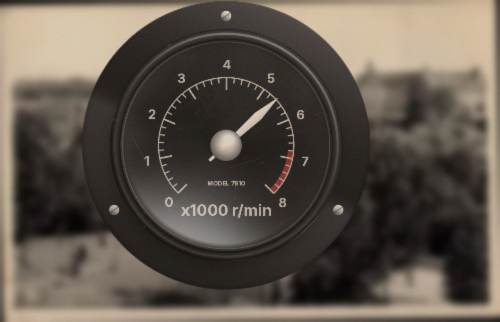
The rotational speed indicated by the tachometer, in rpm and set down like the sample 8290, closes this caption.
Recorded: 5400
